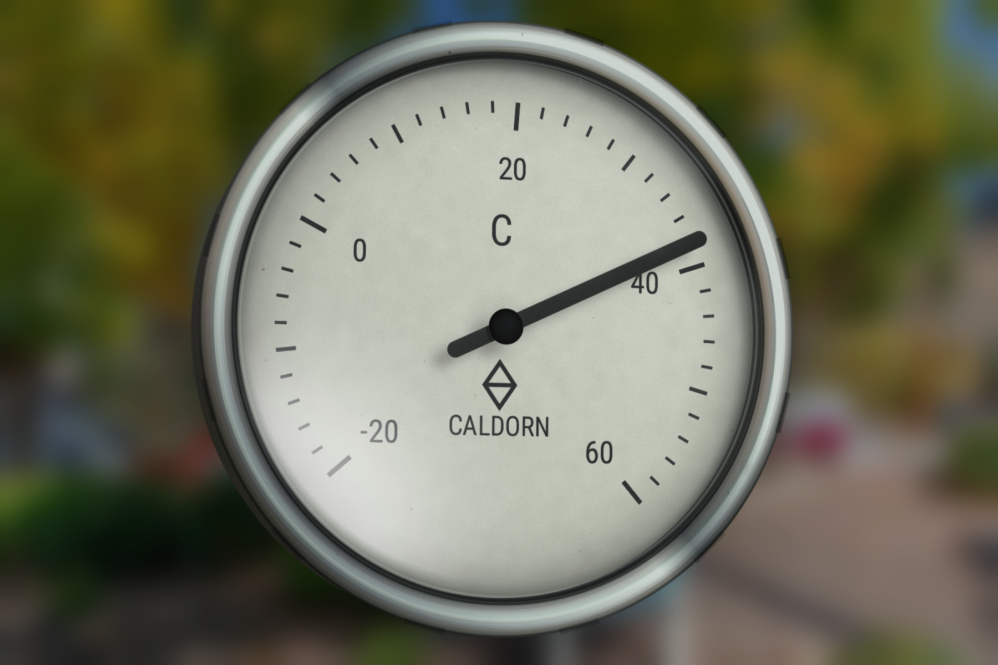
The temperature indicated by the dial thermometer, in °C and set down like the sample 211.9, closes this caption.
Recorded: 38
